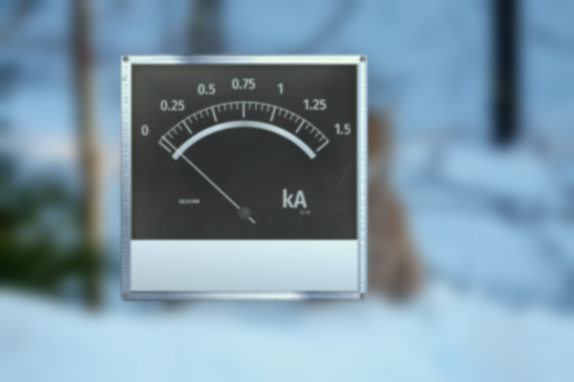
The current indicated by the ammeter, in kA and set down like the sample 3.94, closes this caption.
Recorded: 0.05
